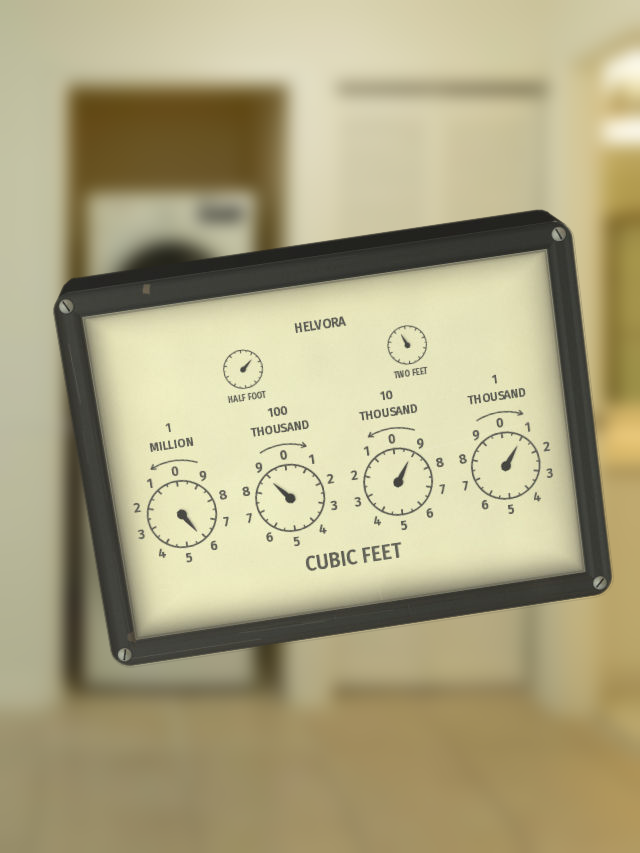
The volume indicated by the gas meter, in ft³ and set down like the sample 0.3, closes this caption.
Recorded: 589100
